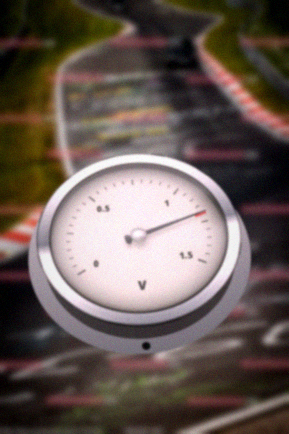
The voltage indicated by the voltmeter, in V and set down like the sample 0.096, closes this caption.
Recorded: 1.2
